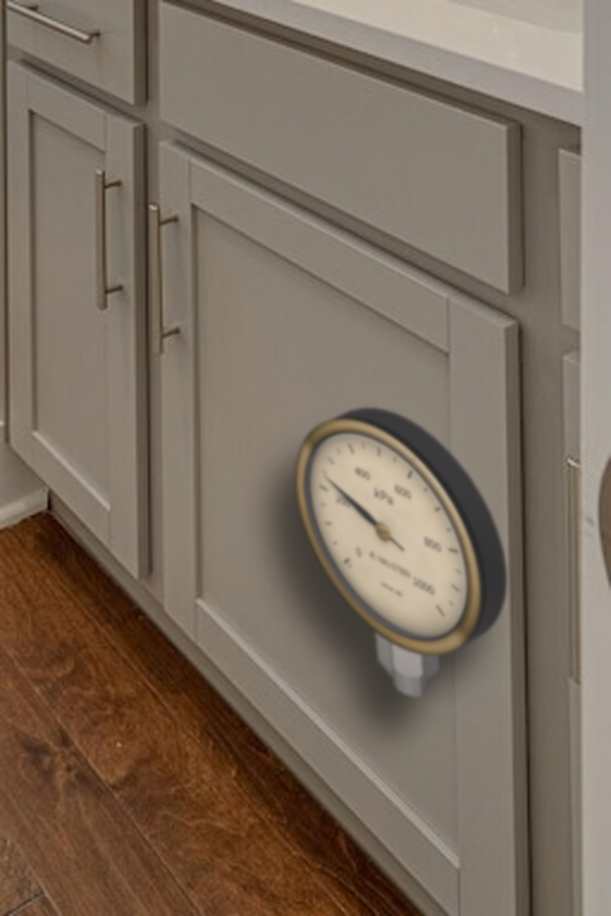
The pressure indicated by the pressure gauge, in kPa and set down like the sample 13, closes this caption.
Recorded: 250
